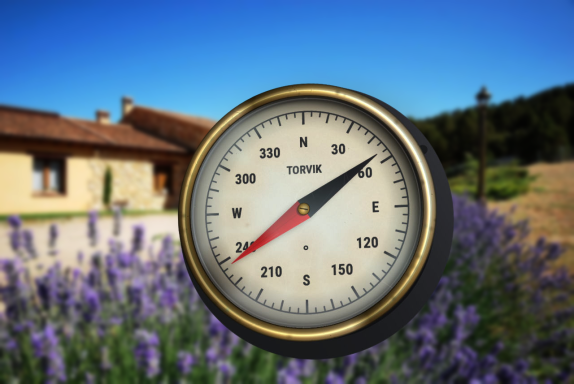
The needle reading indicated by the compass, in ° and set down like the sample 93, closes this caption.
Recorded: 235
